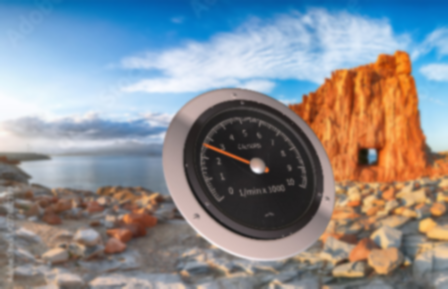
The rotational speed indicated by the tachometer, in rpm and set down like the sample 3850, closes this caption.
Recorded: 2500
